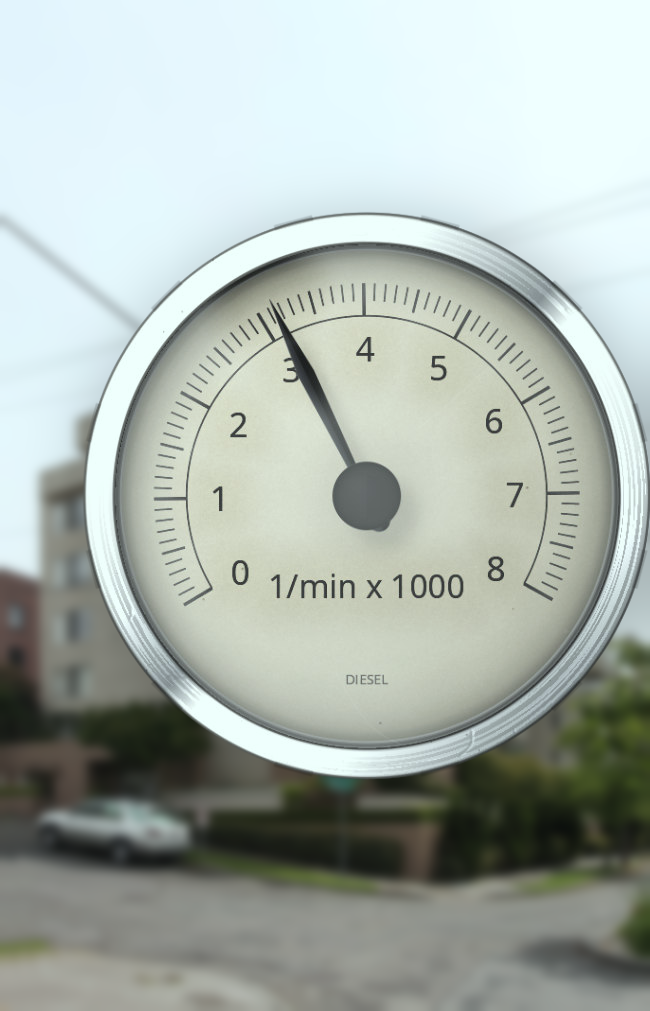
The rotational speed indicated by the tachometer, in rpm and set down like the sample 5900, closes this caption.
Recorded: 3150
